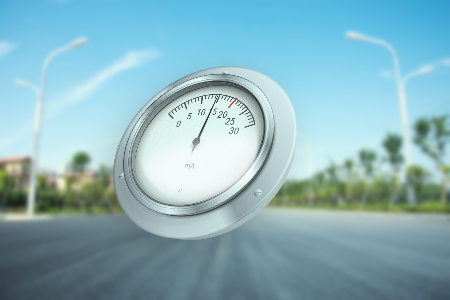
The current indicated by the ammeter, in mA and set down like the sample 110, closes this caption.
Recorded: 15
